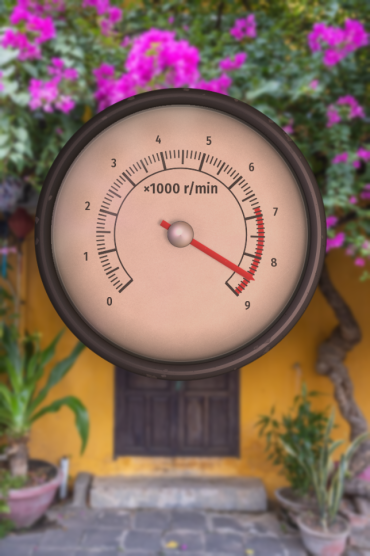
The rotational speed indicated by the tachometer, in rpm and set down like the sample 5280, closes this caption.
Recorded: 8500
